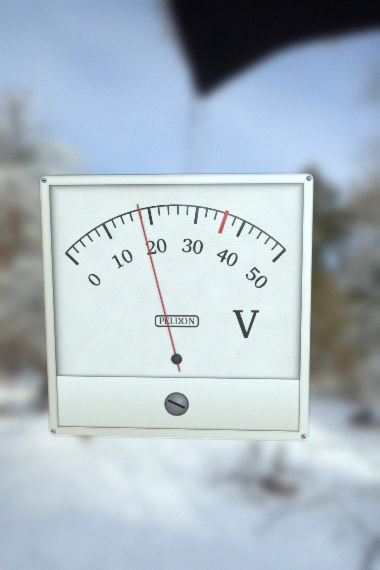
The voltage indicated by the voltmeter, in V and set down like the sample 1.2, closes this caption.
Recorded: 18
